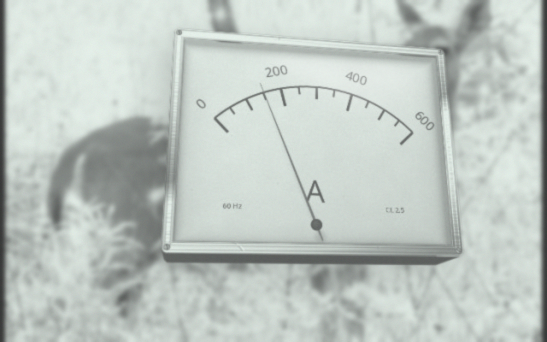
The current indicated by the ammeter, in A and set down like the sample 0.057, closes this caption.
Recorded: 150
